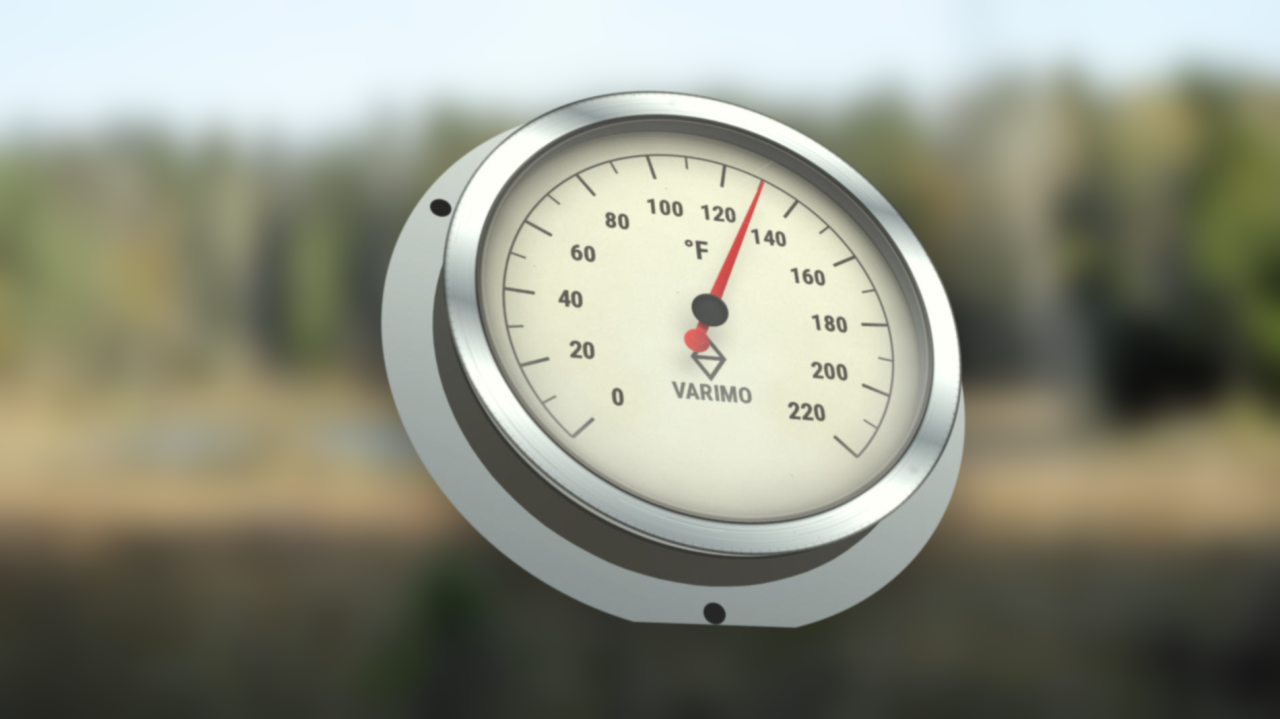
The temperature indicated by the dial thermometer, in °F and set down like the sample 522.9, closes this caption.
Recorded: 130
